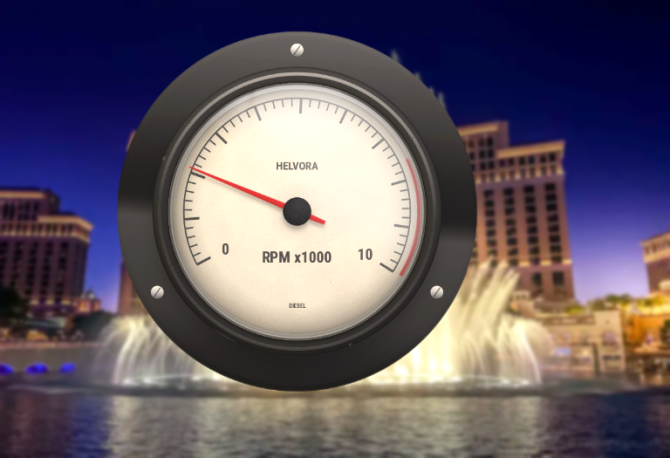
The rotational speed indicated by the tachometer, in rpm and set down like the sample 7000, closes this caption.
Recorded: 2100
